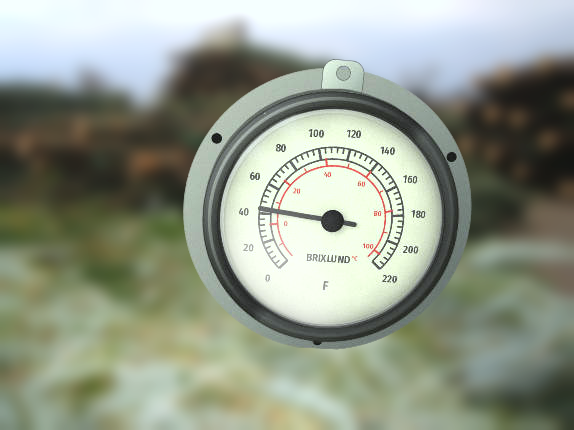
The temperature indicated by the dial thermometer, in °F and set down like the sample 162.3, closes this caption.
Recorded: 44
